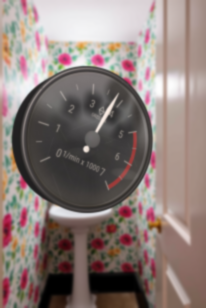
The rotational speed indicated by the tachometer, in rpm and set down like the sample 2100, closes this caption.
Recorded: 3750
